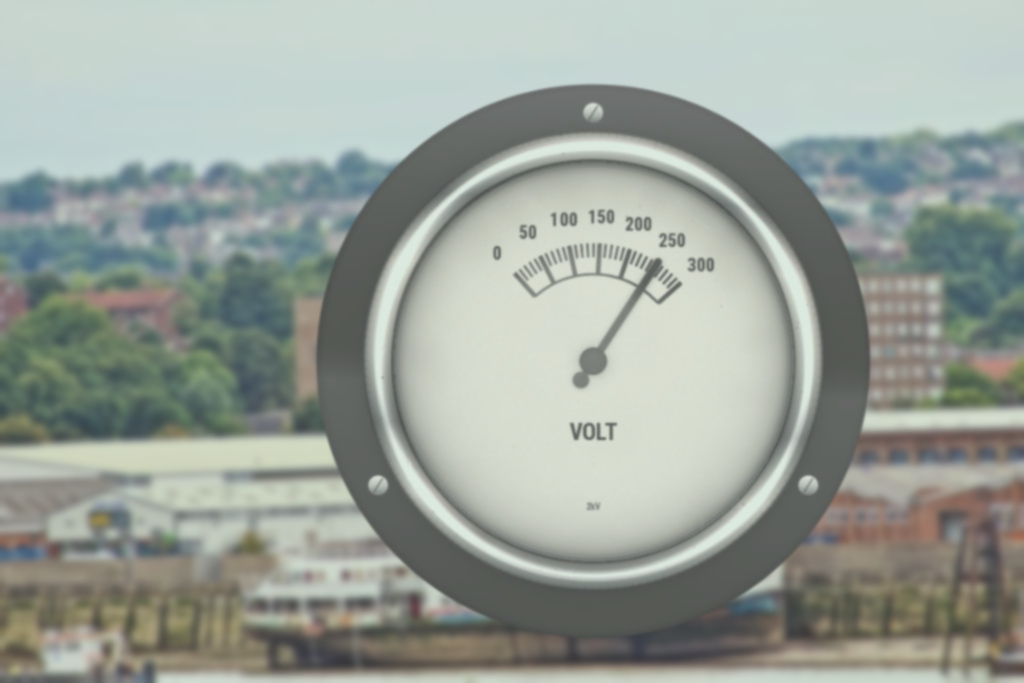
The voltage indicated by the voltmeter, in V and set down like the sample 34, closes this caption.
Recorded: 250
